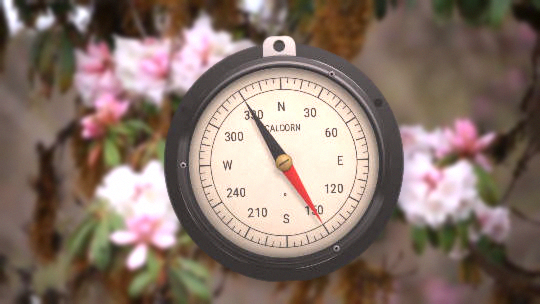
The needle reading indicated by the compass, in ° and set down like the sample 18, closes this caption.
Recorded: 150
